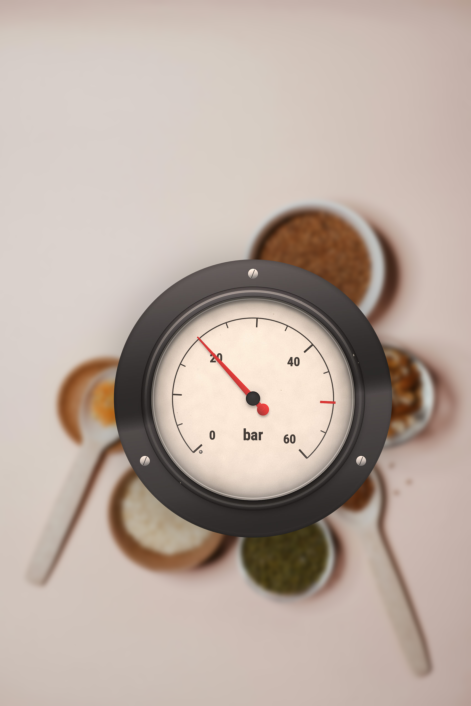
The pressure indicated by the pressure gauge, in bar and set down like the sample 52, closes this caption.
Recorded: 20
